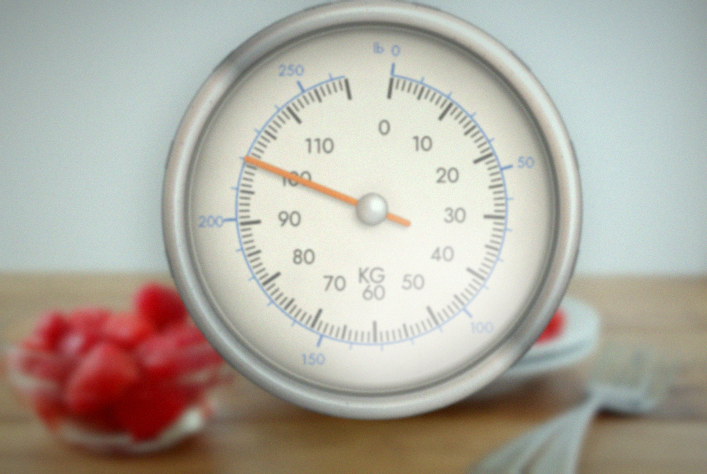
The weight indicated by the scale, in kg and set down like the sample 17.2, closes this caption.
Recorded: 100
